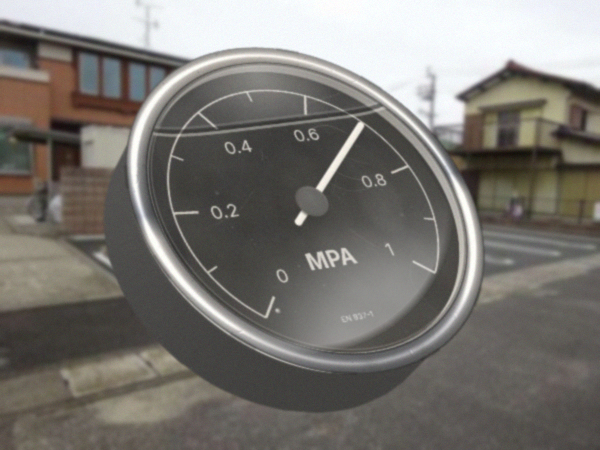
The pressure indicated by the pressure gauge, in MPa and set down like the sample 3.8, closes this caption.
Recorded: 0.7
